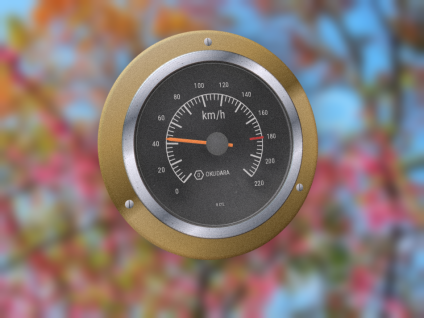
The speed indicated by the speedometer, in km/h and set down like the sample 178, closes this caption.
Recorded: 44
